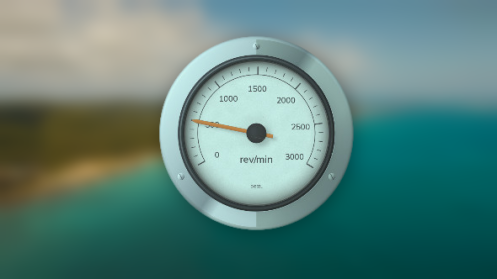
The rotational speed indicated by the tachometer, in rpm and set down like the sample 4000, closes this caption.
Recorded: 500
